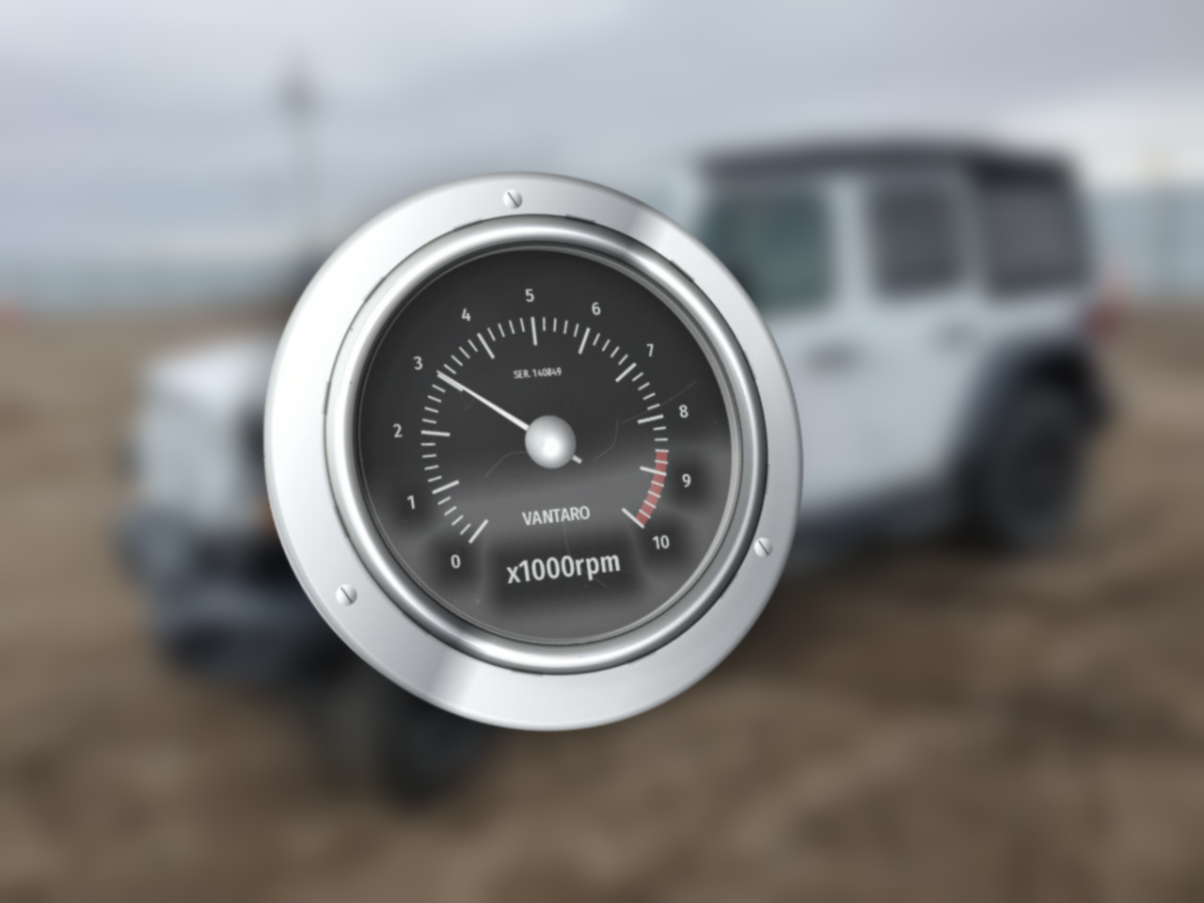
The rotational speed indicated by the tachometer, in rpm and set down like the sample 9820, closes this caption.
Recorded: 3000
